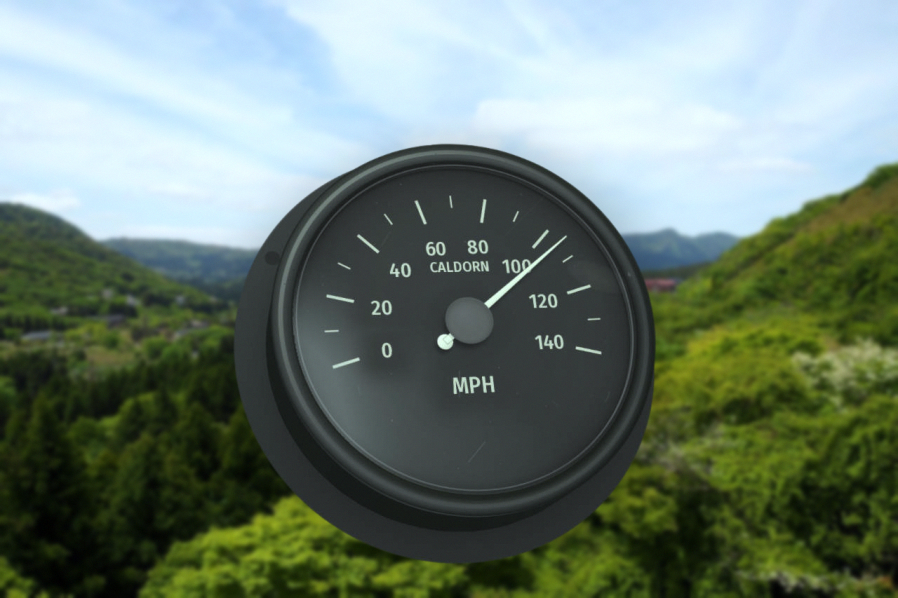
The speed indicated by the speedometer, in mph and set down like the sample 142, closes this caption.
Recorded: 105
